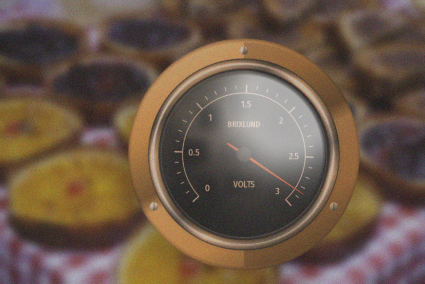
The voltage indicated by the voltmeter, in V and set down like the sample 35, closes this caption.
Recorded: 2.85
